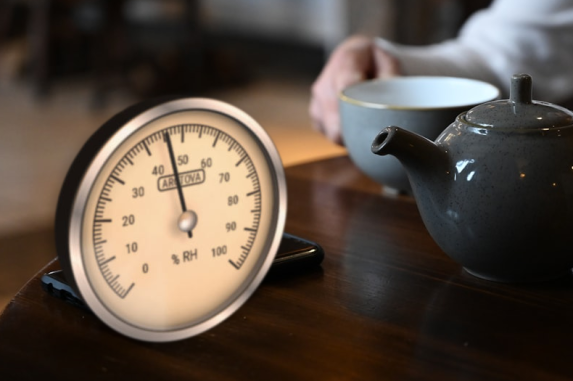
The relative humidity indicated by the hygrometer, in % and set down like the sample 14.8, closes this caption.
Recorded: 45
